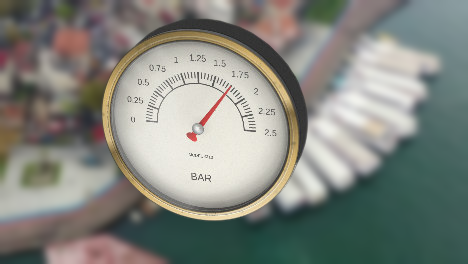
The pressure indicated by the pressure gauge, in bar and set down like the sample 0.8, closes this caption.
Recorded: 1.75
